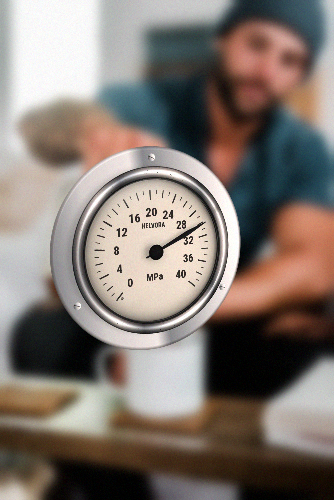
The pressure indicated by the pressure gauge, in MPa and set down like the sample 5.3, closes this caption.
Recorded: 30
